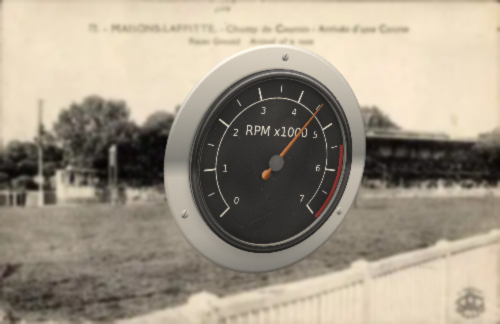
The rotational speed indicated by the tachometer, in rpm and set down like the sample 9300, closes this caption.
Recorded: 4500
